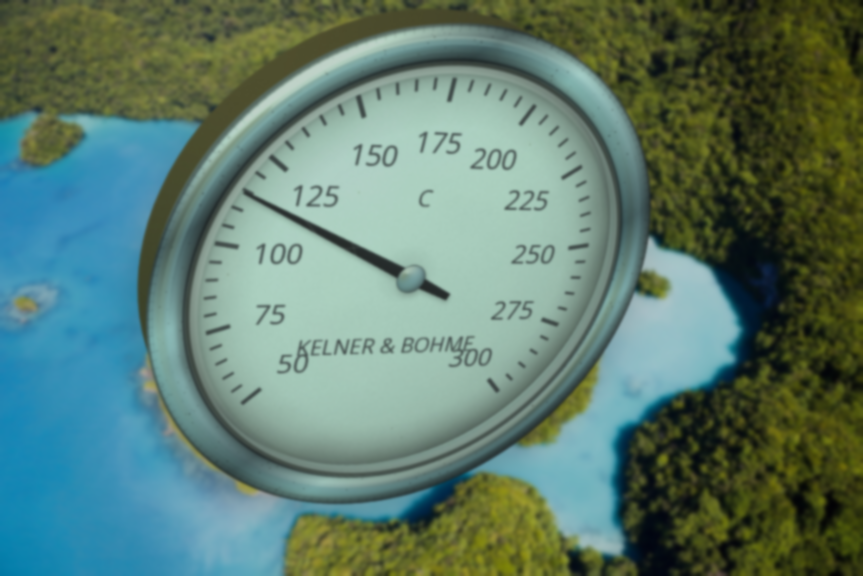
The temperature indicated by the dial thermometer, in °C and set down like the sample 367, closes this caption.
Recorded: 115
